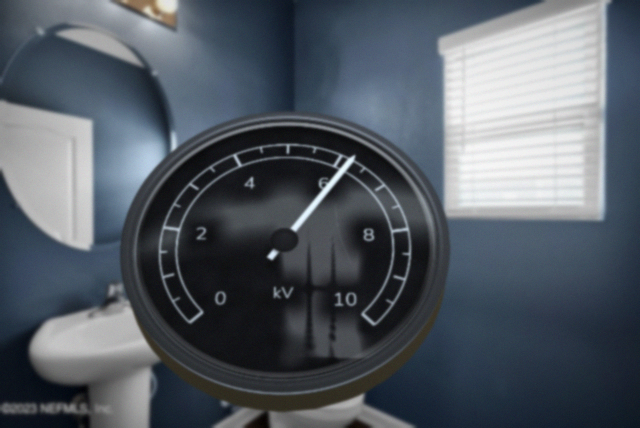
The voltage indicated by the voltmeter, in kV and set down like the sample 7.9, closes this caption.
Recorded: 6.25
